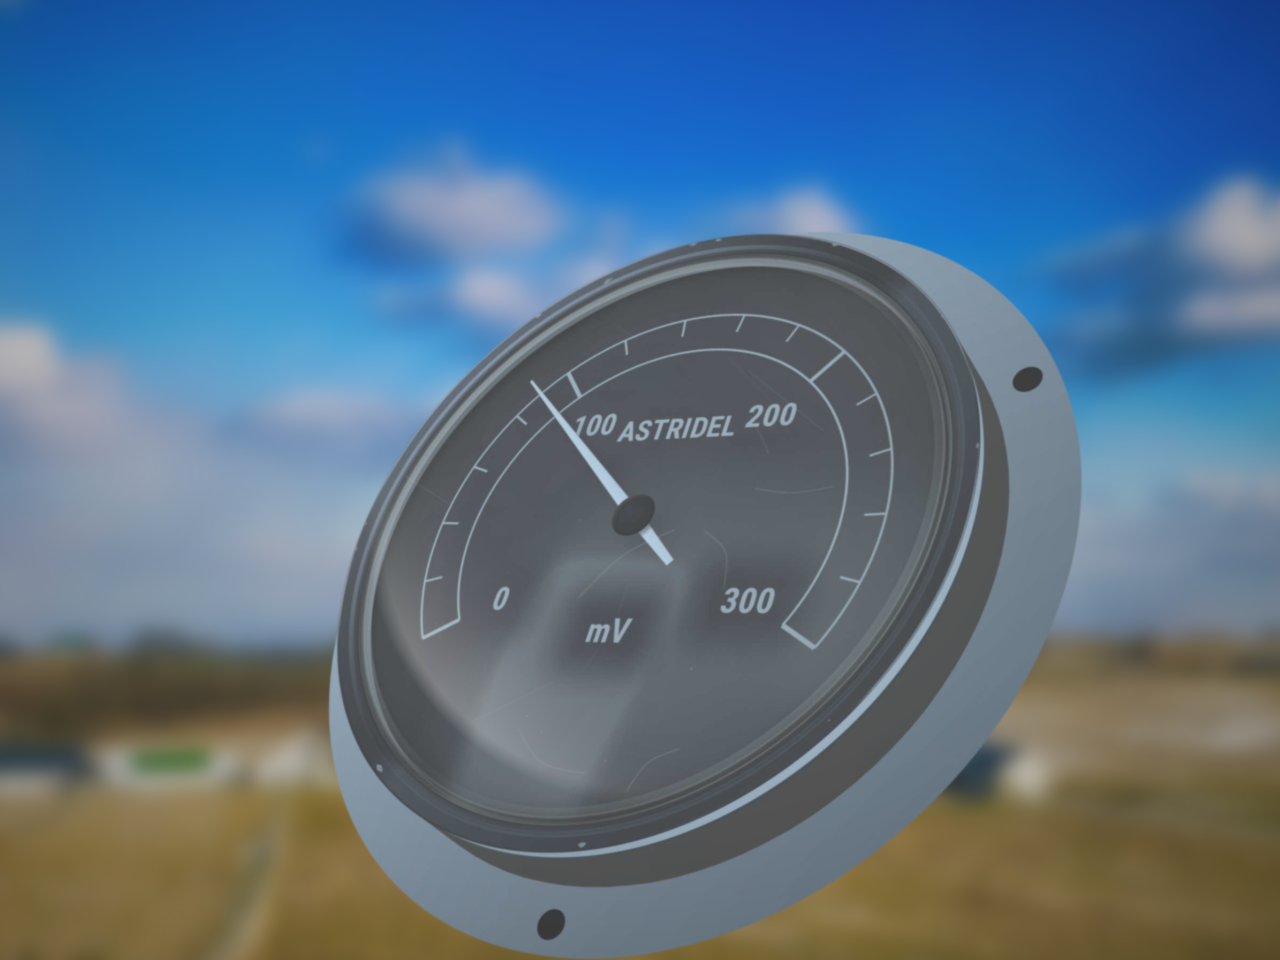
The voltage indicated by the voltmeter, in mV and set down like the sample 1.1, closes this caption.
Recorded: 90
